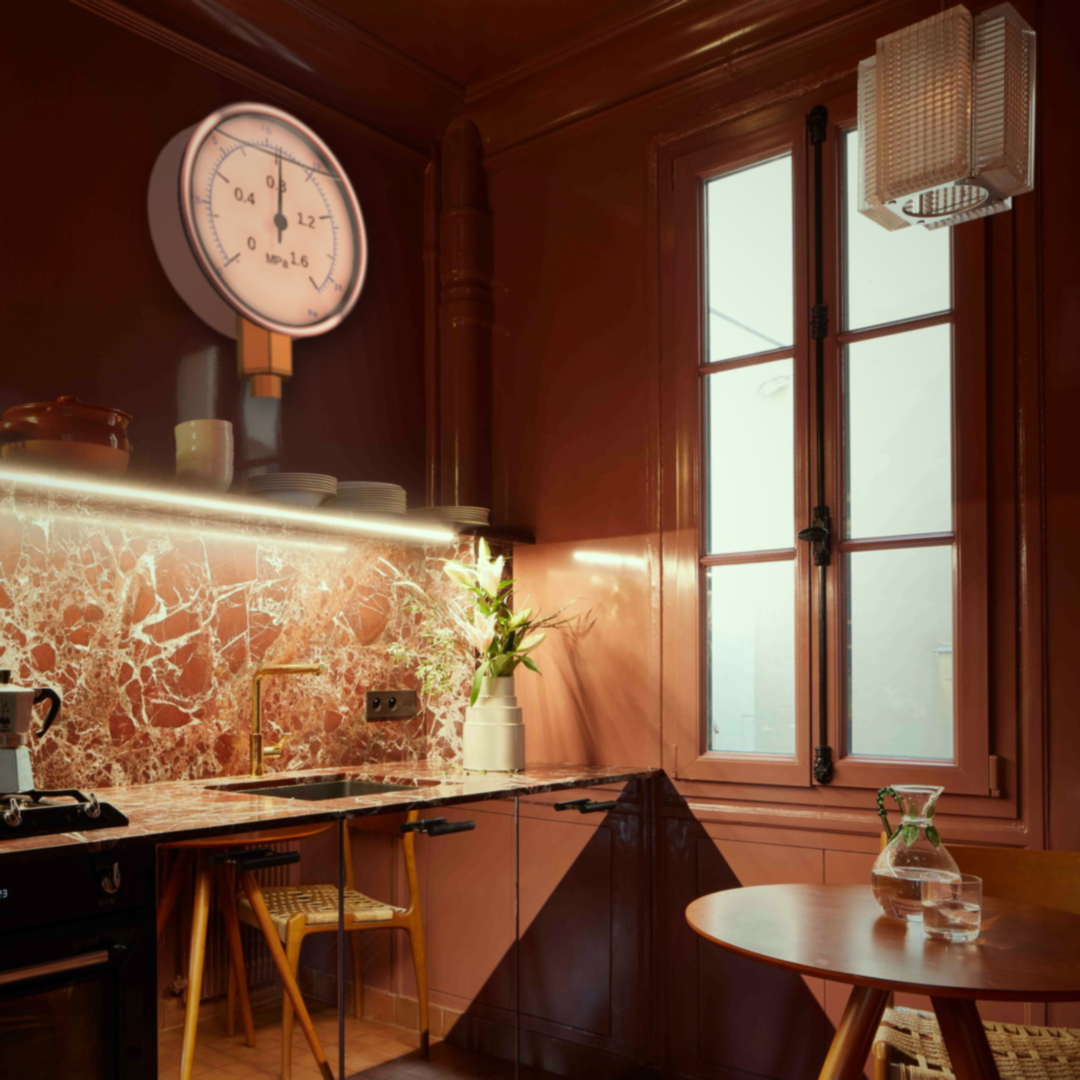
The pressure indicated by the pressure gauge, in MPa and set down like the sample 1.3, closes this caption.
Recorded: 0.8
